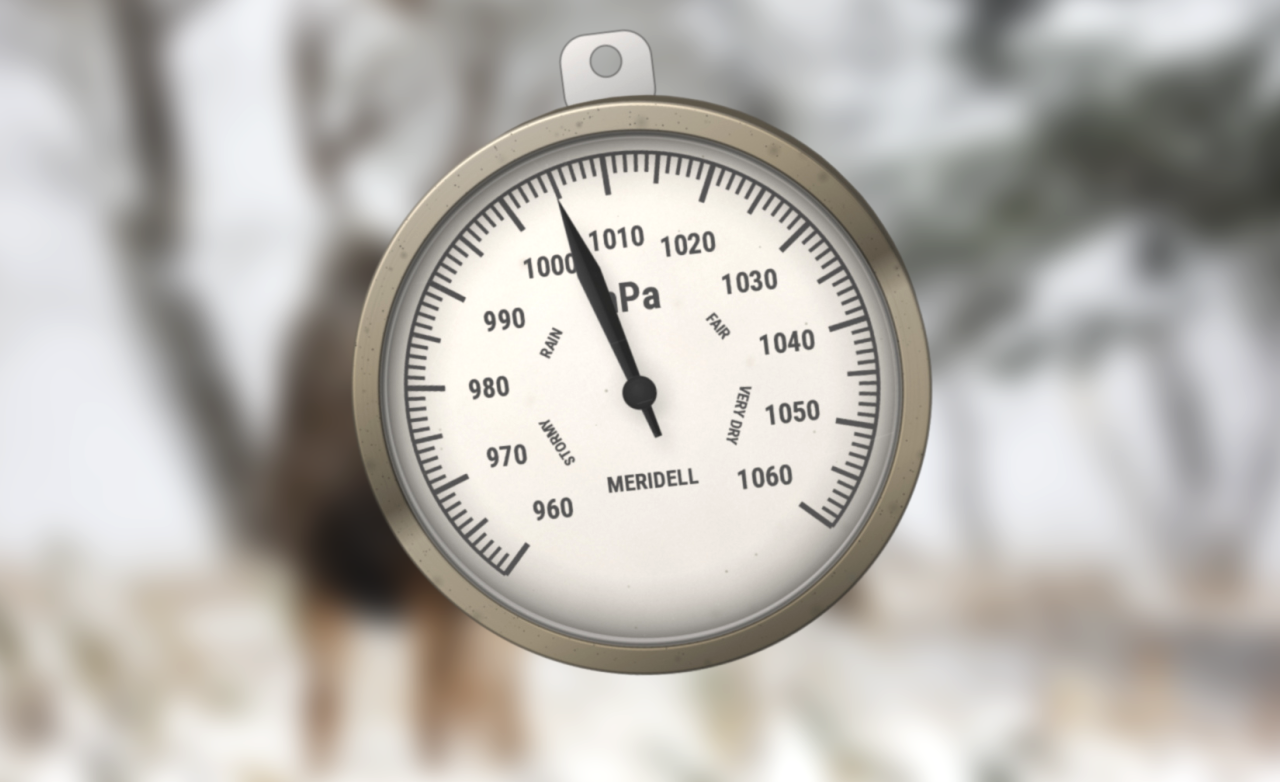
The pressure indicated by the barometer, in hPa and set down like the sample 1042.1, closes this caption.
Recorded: 1005
